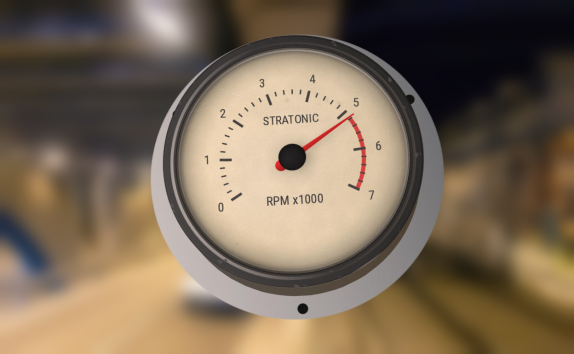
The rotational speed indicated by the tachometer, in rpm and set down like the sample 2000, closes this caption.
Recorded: 5200
